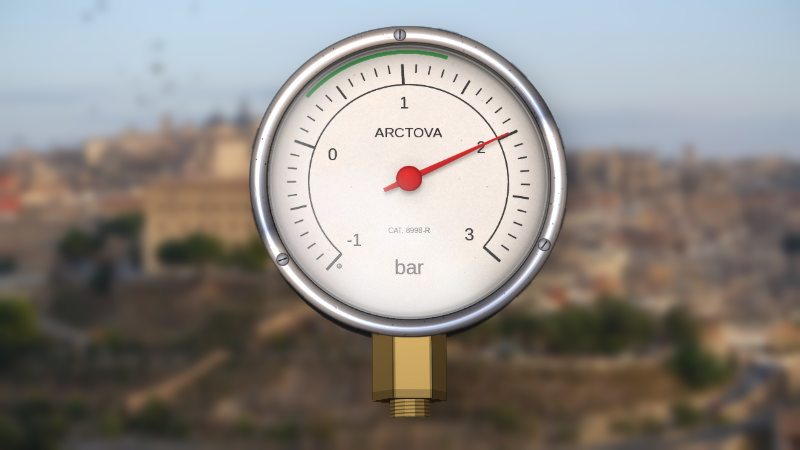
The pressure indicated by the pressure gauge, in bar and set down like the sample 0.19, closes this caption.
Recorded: 2
